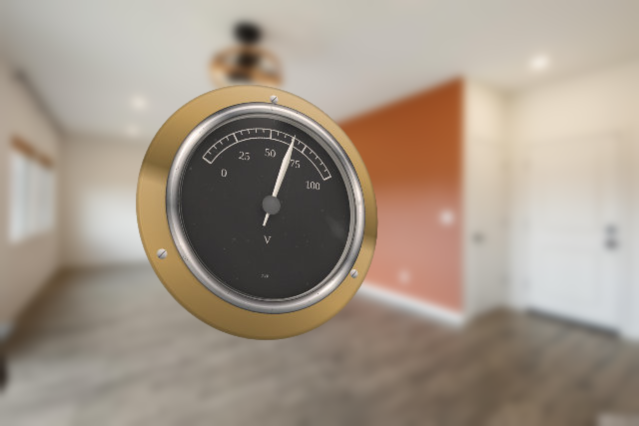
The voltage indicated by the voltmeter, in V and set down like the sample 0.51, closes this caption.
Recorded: 65
